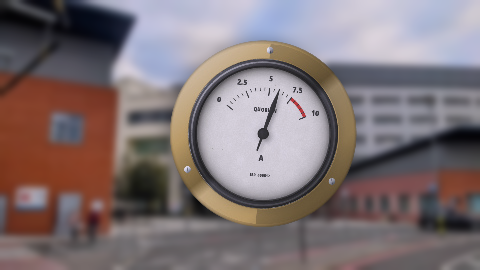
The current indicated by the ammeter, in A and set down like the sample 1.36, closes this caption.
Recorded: 6
